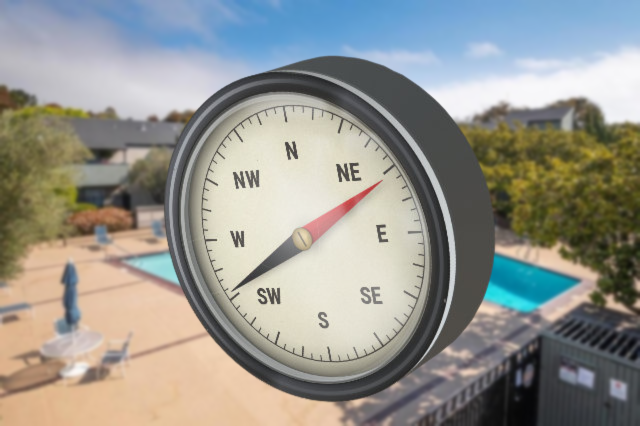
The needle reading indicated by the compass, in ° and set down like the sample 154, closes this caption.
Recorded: 62.5
